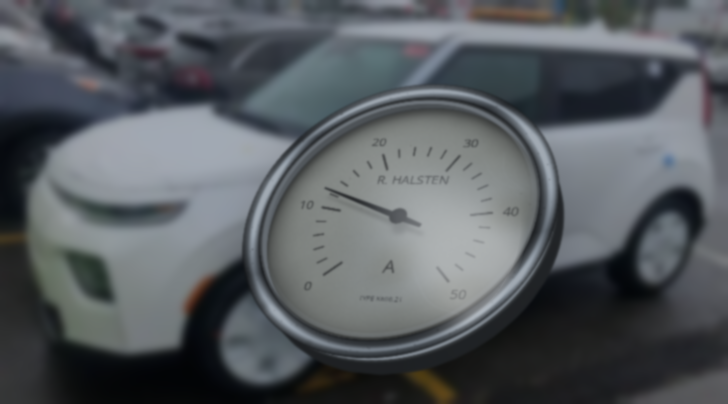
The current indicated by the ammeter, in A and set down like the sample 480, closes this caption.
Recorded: 12
